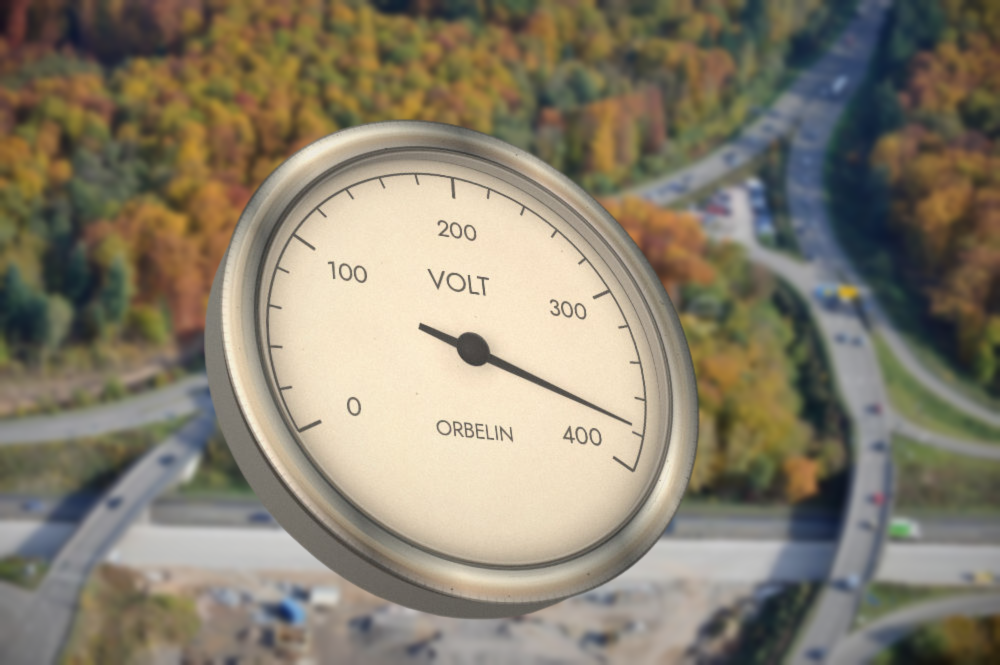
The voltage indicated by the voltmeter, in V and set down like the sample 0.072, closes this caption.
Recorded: 380
